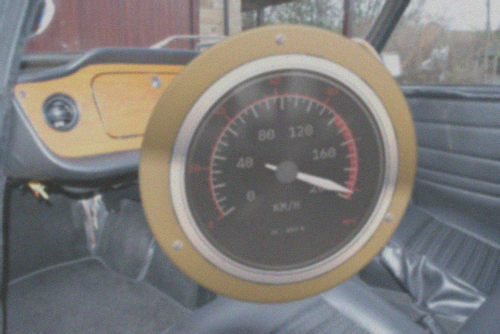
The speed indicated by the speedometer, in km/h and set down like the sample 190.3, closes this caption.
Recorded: 195
